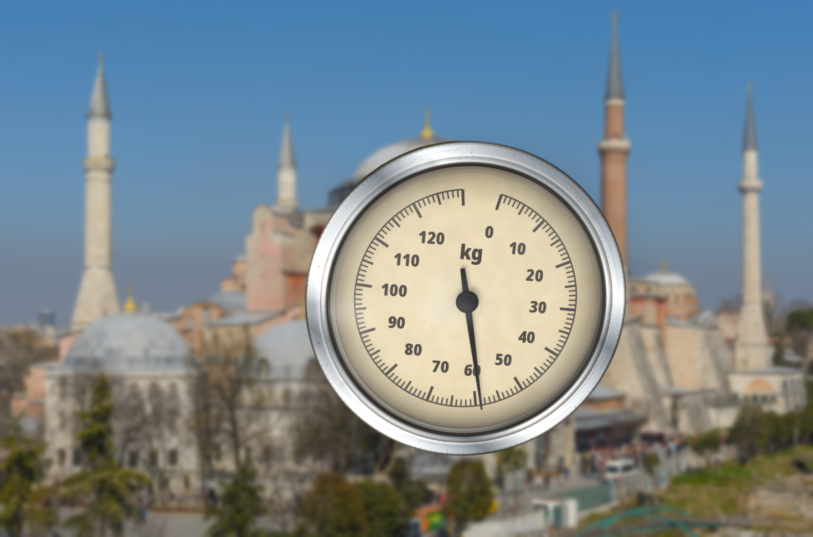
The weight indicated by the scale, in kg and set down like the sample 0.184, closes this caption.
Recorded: 59
